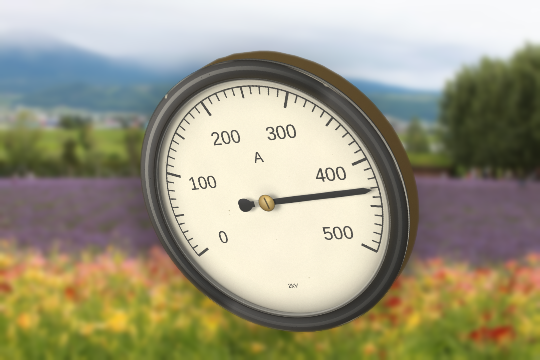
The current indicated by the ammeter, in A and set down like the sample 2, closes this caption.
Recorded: 430
